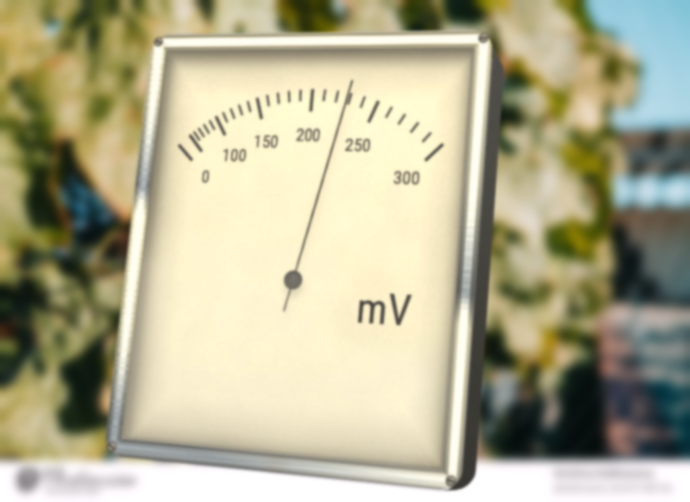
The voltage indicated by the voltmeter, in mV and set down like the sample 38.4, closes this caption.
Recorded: 230
